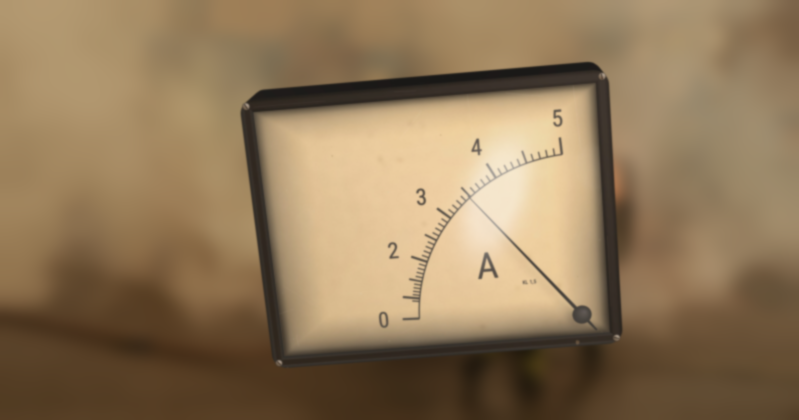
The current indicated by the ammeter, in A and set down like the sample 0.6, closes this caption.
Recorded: 3.5
